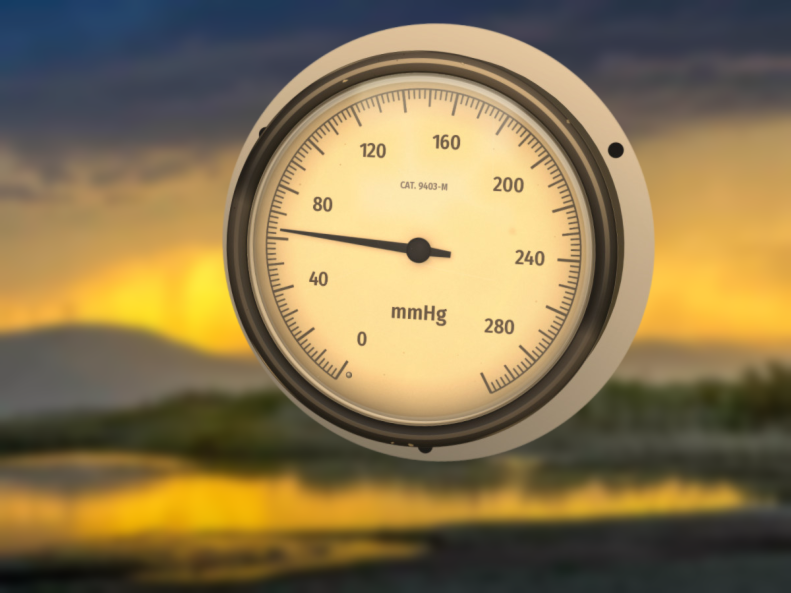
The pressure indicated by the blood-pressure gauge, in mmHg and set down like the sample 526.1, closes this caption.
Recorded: 64
